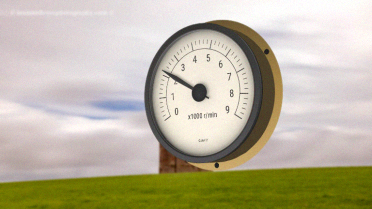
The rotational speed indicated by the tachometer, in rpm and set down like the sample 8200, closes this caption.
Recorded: 2200
